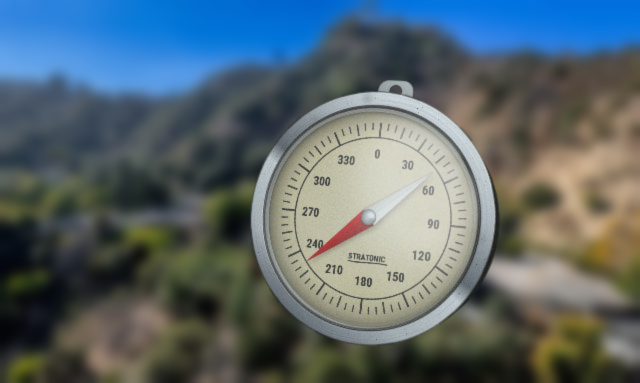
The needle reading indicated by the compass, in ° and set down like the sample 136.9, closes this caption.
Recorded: 230
